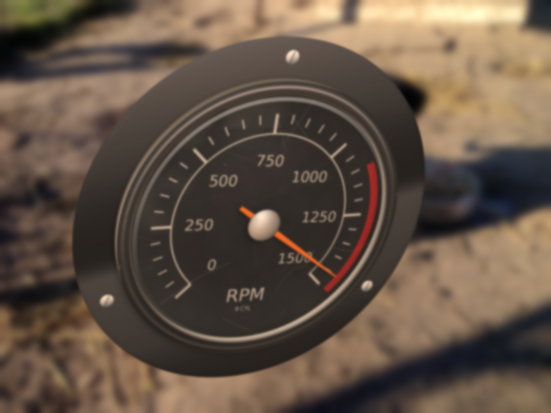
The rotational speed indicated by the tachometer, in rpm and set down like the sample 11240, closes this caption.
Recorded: 1450
